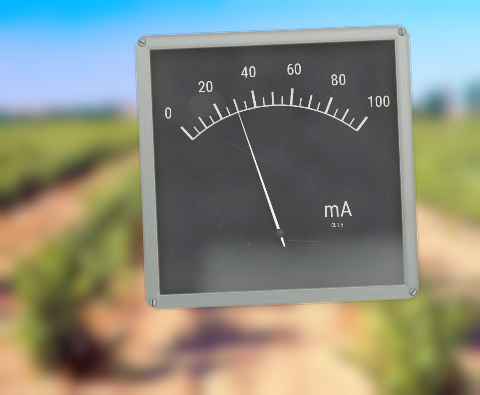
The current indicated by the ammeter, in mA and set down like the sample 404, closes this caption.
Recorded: 30
